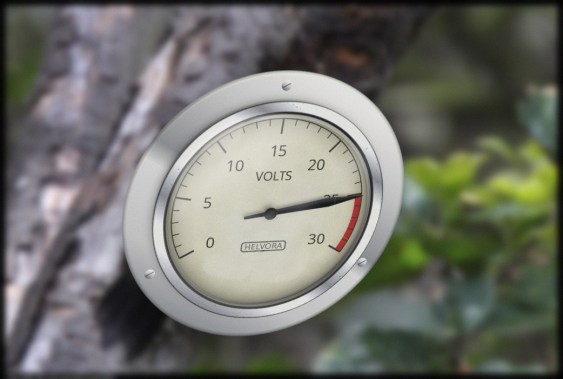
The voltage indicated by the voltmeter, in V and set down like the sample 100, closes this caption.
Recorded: 25
